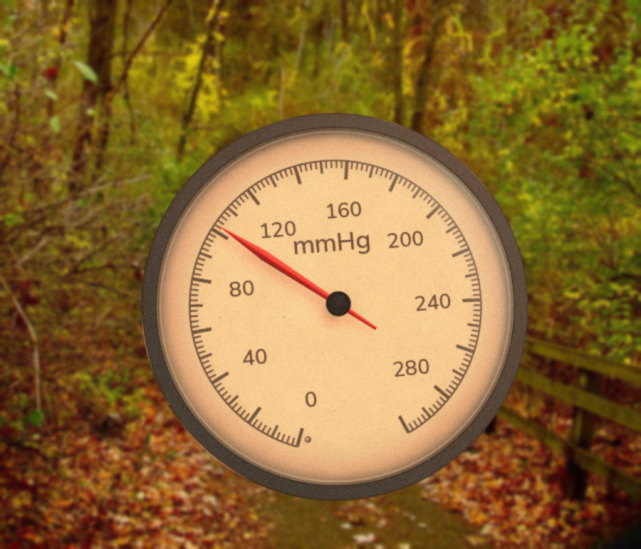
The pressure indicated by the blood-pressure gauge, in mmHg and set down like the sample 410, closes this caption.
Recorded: 102
